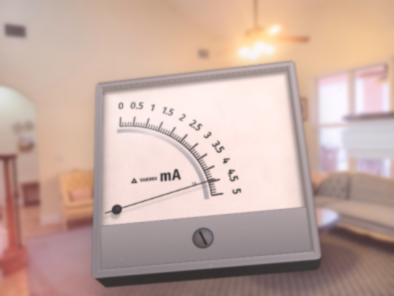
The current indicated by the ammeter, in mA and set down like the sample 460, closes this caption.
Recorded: 4.5
